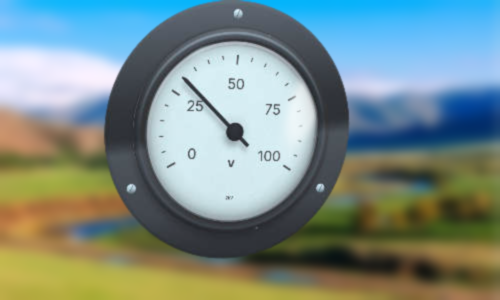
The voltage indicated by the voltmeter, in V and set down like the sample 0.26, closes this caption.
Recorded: 30
